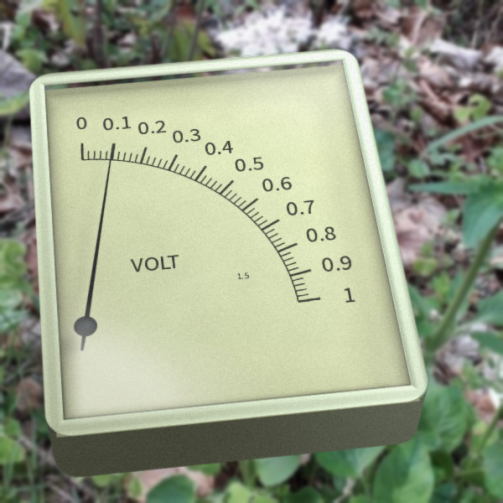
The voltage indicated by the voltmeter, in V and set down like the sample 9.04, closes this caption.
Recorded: 0.1
